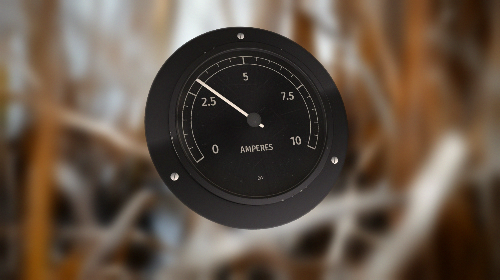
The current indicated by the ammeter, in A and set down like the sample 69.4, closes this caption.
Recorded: 3
